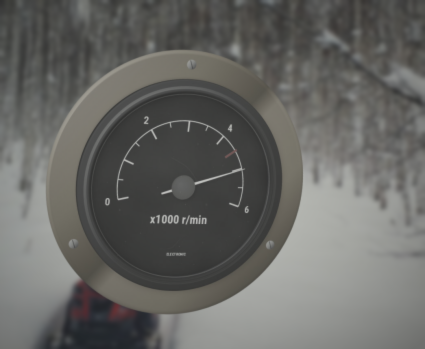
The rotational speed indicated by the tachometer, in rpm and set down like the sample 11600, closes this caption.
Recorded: 5000
